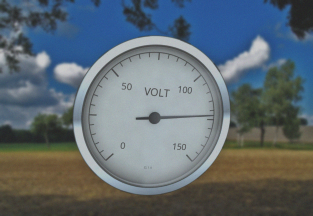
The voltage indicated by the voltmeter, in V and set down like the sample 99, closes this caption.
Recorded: 122.5
